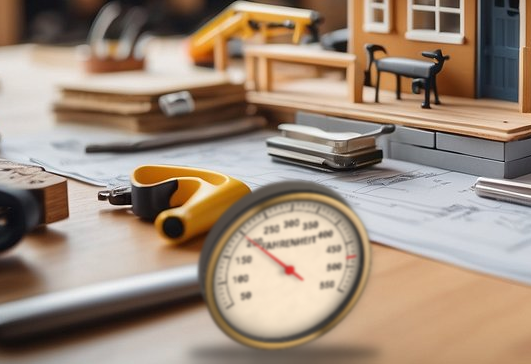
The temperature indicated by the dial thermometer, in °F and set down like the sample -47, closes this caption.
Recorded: 200
